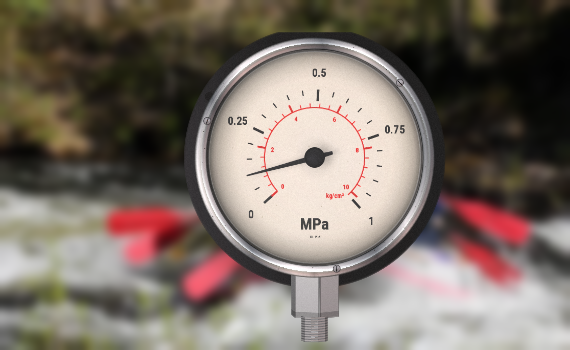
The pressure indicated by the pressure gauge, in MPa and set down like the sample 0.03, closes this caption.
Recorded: 0.1
